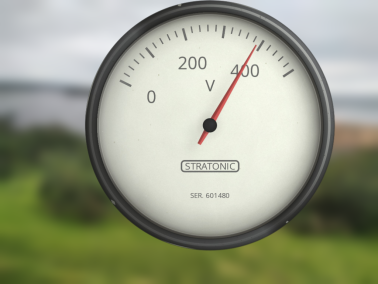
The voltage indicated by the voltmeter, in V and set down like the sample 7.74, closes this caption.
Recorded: 390
